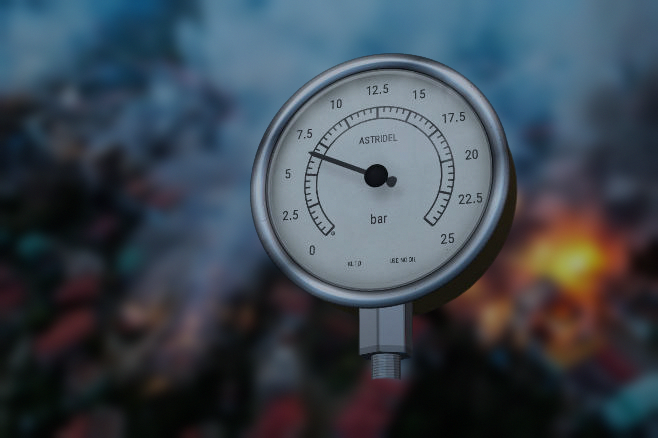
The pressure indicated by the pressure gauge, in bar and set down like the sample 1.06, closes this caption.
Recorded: 6.5
